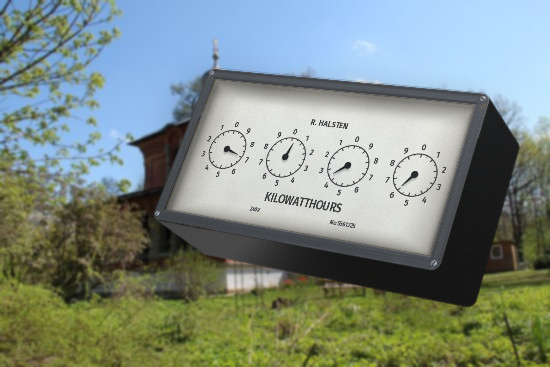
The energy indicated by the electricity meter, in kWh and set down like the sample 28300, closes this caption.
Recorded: 7036
